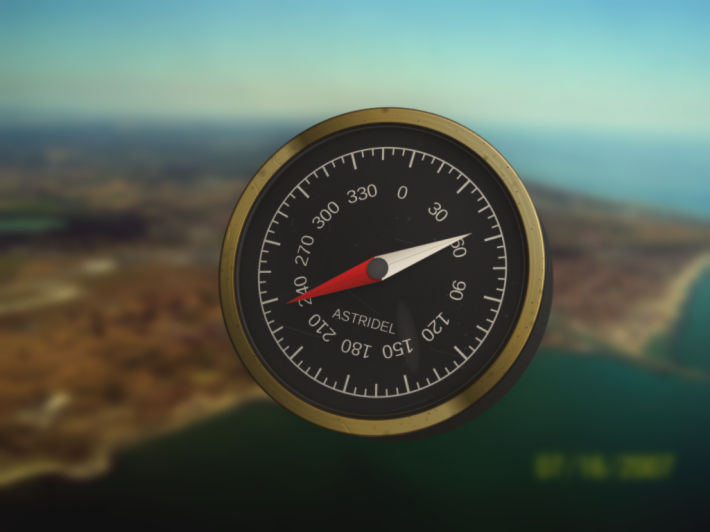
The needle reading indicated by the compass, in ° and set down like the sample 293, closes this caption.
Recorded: 235
